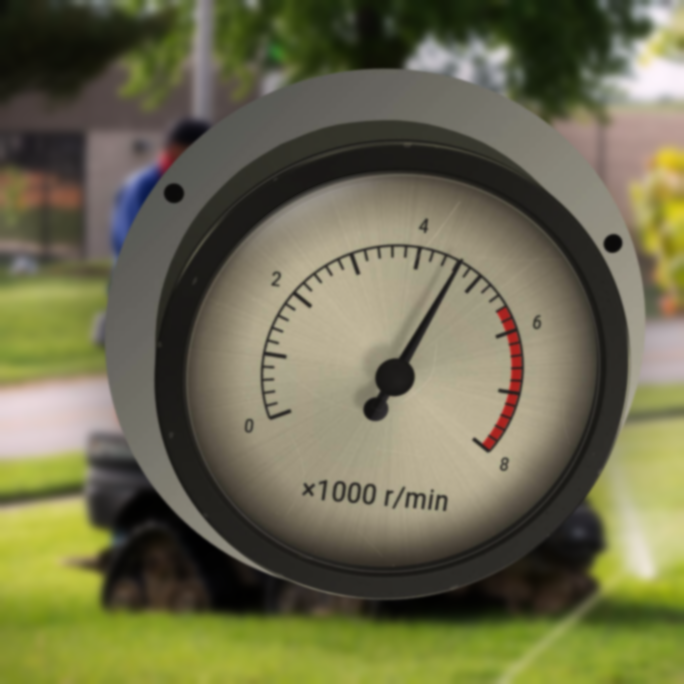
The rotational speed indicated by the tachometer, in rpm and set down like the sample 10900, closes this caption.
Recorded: 4600
